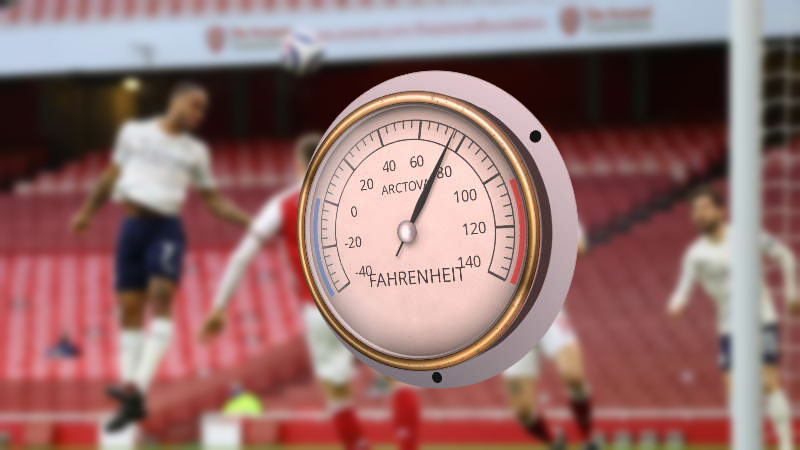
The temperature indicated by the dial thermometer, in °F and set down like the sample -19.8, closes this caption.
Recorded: 76
